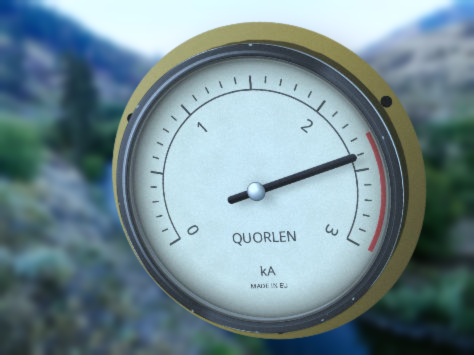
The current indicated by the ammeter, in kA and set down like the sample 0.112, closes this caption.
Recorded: 2.4
